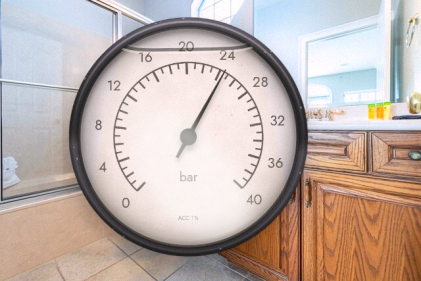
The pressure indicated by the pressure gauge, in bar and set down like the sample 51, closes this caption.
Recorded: 24.5
